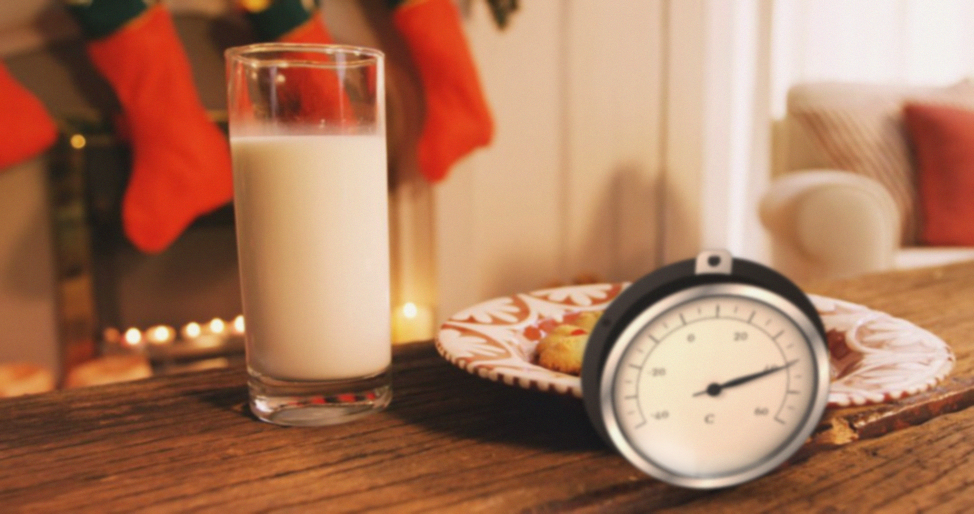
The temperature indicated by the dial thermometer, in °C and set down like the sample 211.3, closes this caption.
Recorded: 40
